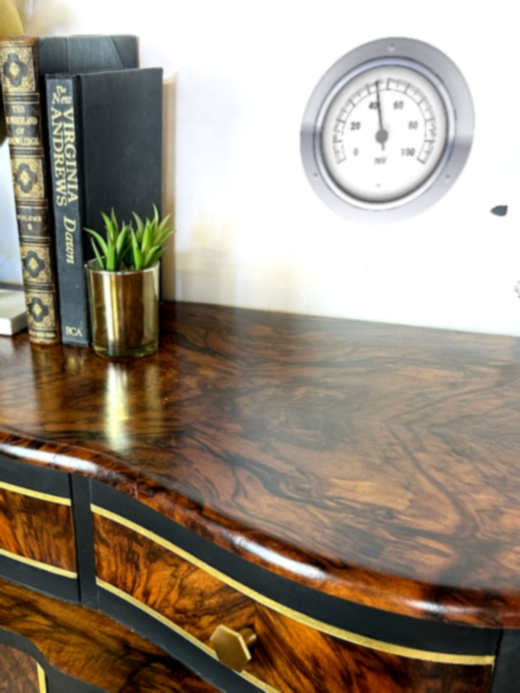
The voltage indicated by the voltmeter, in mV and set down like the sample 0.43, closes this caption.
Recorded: 45
